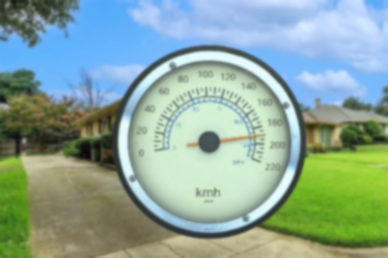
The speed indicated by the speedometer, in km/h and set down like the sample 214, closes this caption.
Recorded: 190
